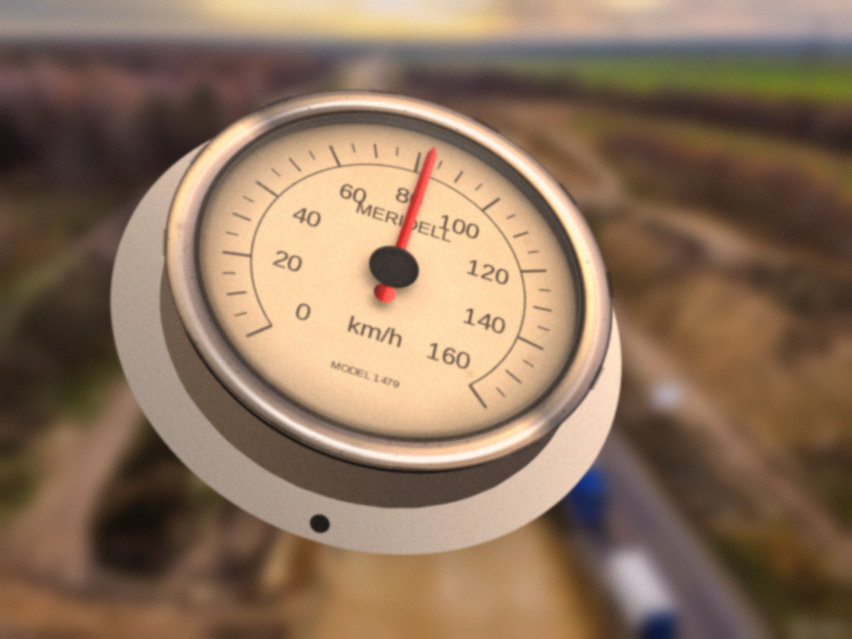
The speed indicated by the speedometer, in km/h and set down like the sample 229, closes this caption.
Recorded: 82.5
